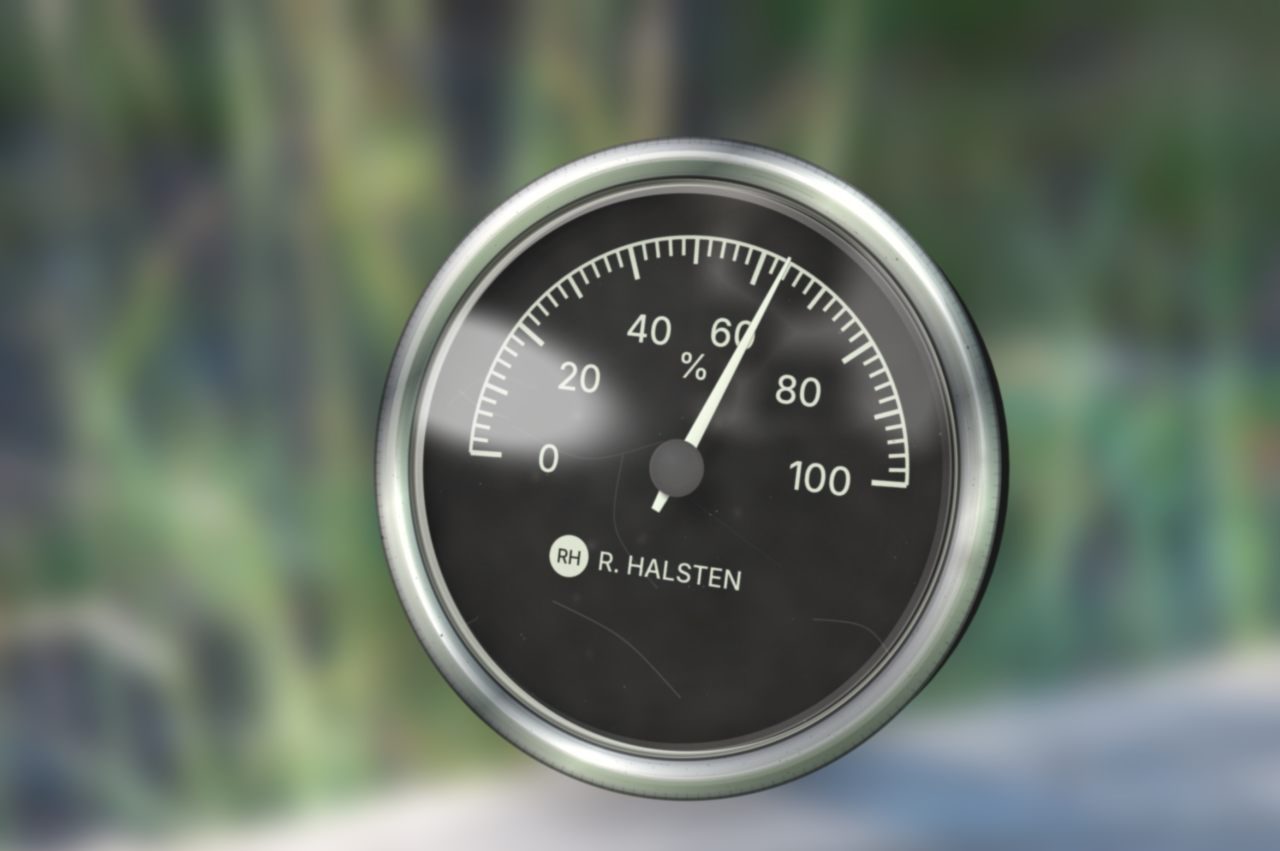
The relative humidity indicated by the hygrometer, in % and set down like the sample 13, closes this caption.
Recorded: 64
